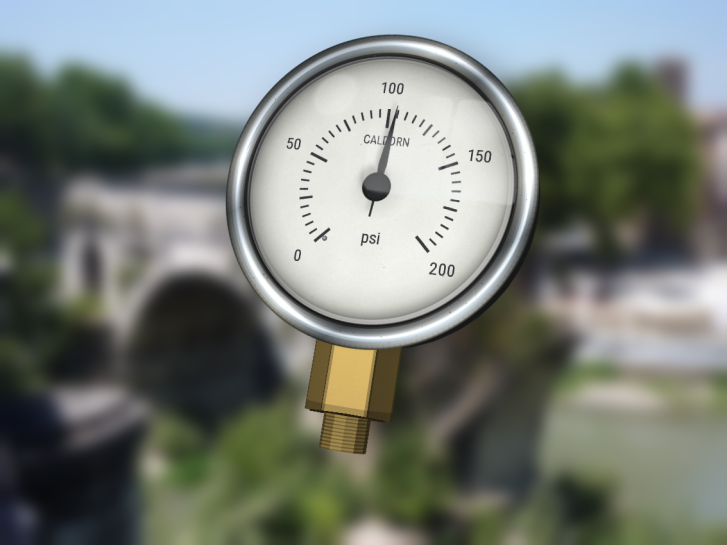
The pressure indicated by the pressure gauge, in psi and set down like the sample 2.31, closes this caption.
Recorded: 105
